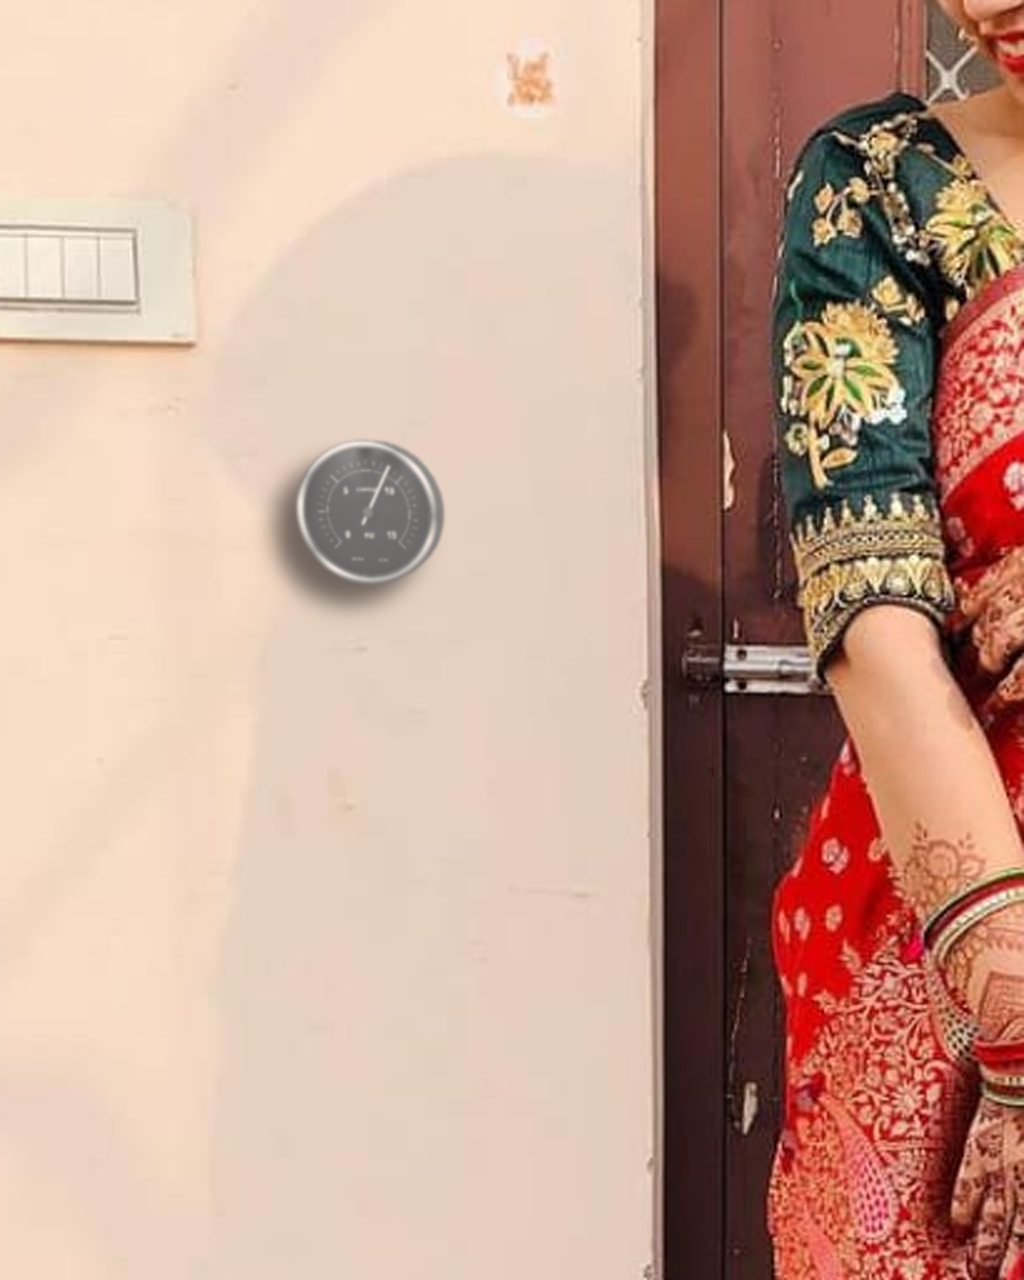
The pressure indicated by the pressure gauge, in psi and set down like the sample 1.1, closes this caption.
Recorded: 9
